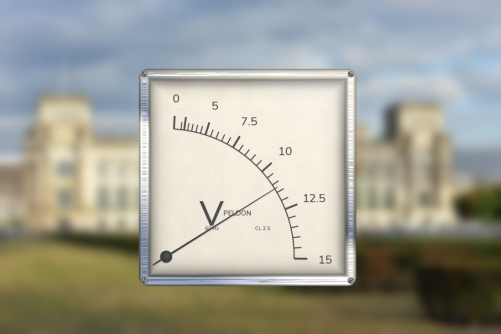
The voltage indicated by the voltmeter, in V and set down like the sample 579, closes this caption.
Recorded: 11.25
